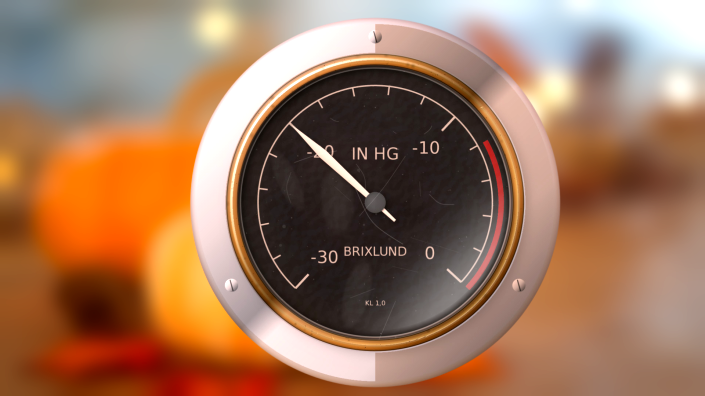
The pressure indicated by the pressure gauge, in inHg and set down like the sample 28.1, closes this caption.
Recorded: -20
